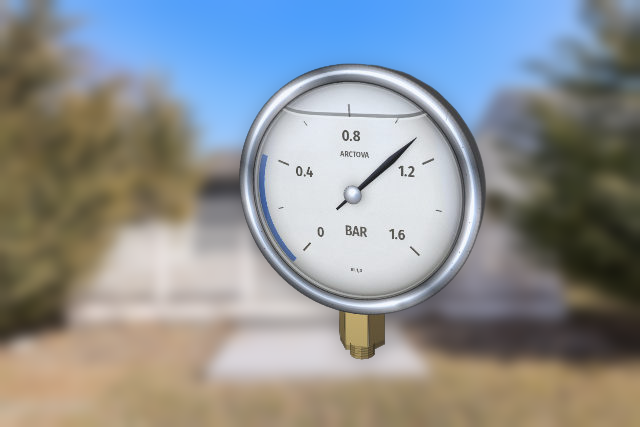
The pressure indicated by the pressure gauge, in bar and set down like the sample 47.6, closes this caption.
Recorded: 1.1
